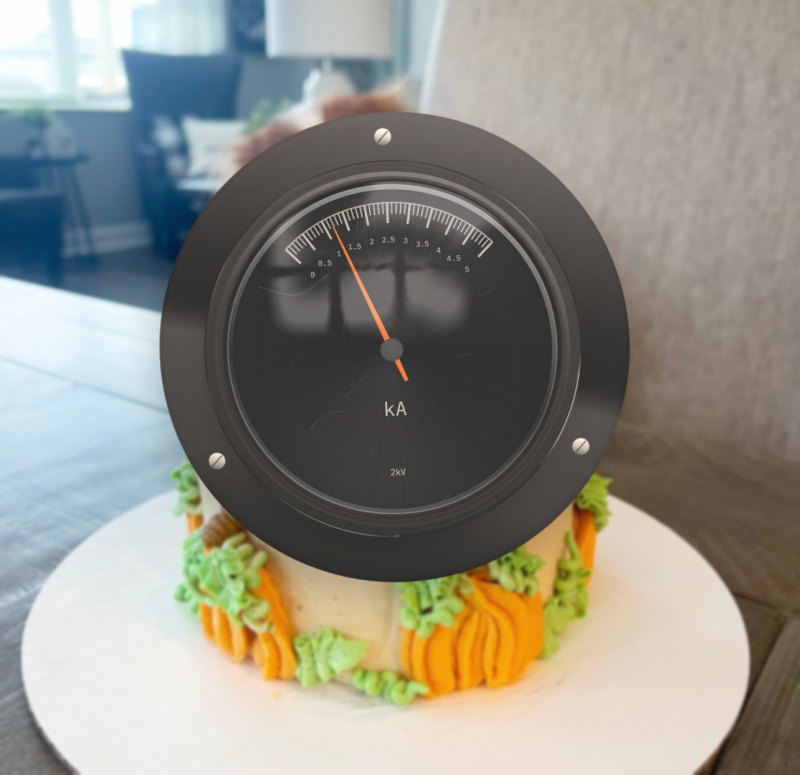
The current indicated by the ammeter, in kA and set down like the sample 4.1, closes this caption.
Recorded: 1.2
